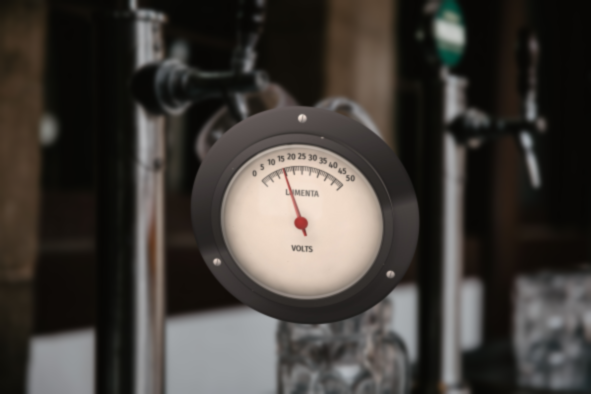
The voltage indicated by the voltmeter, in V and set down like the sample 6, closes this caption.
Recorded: 15
